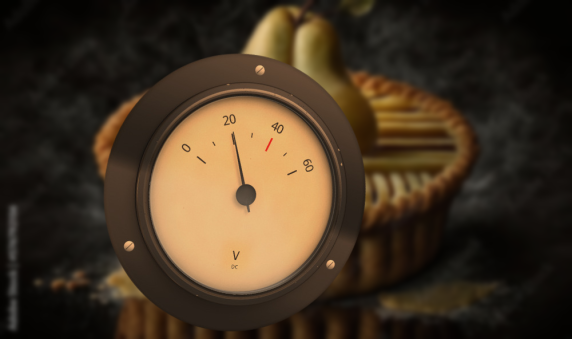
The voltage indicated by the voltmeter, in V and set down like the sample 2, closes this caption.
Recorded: 20
